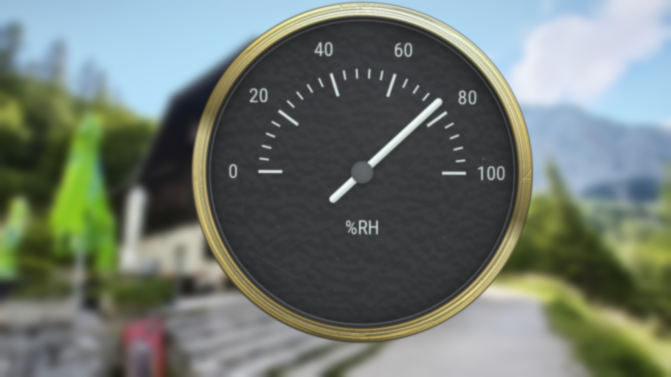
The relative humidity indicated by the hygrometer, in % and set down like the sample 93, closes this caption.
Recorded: 76
